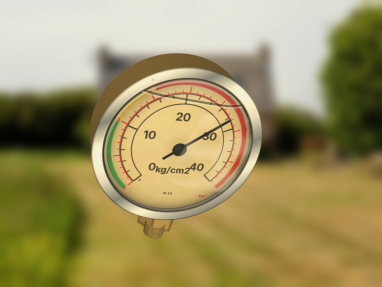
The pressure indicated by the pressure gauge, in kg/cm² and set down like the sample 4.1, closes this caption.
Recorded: 28
